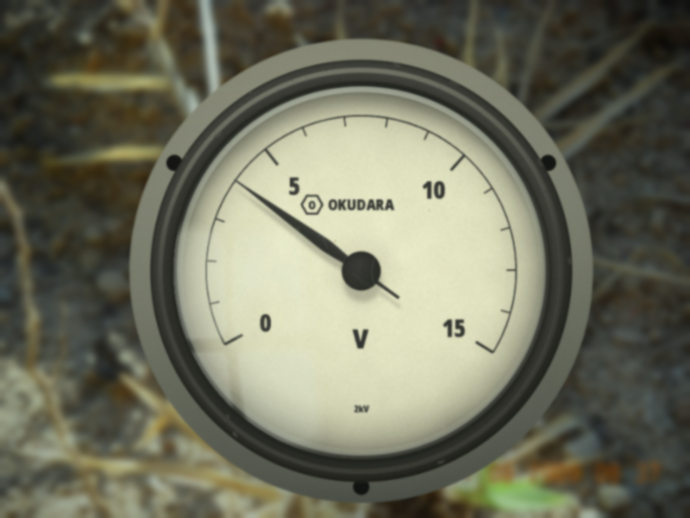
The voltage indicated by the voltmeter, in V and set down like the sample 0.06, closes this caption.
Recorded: 4
